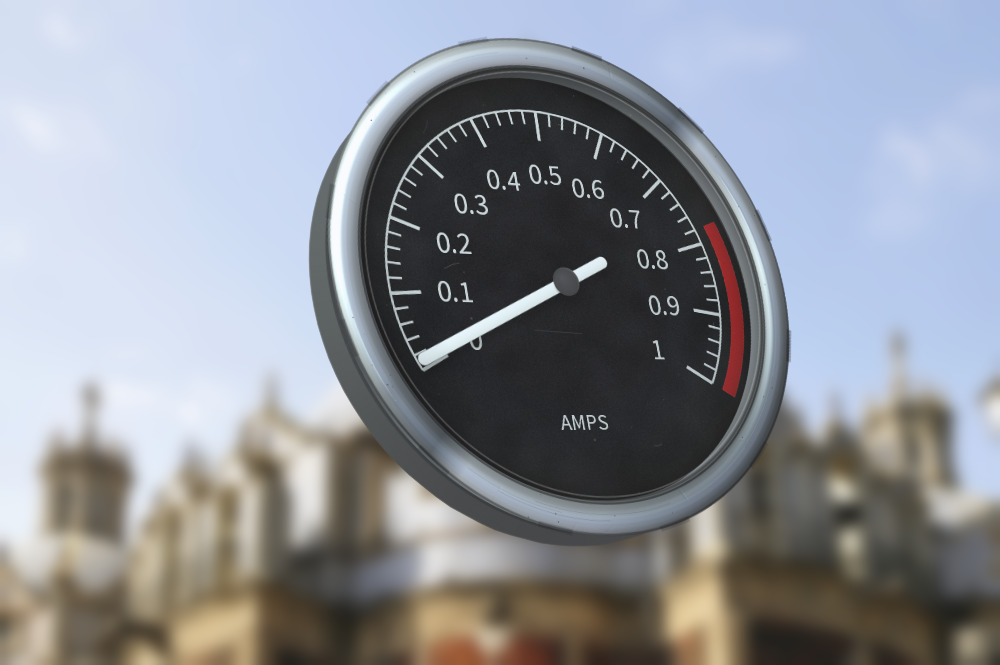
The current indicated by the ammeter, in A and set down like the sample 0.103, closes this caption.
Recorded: 0.01
